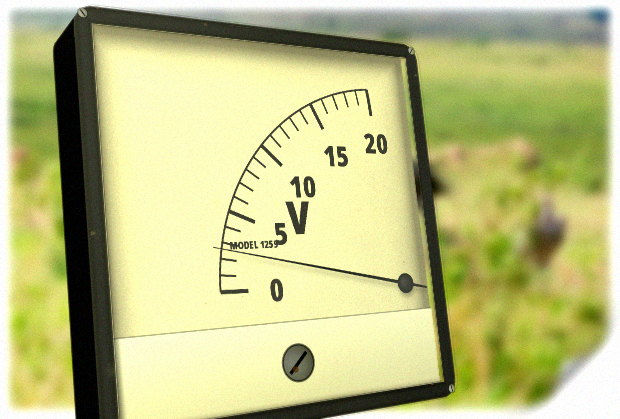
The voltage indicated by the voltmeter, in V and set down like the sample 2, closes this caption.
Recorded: 2.5
